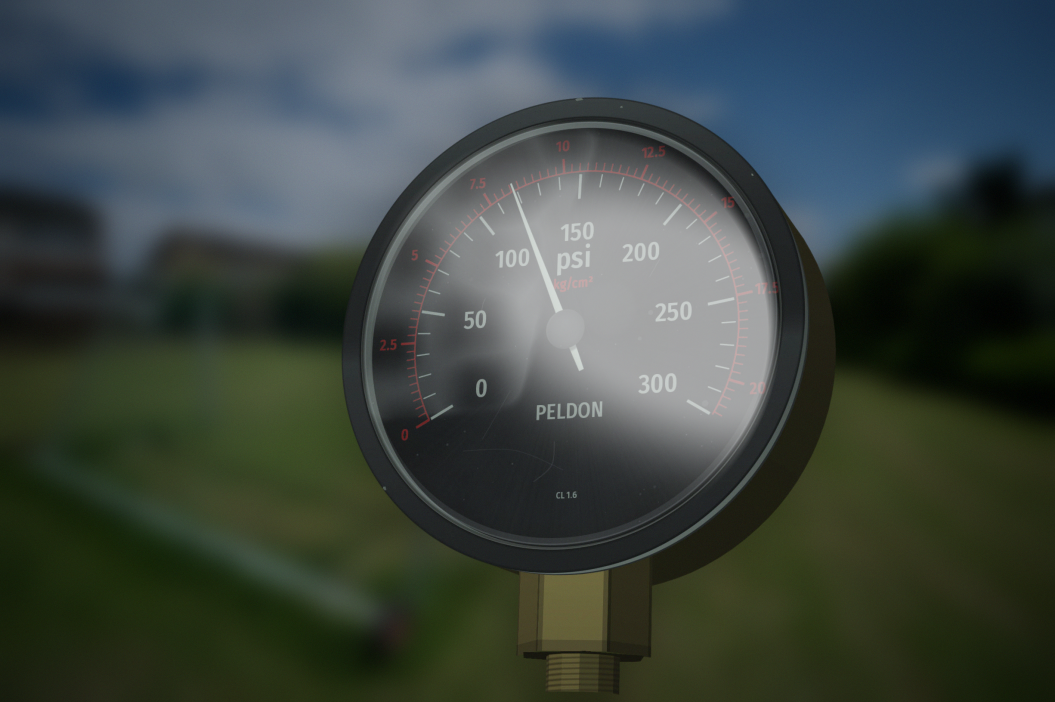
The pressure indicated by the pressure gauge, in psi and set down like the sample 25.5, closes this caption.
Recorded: 120
